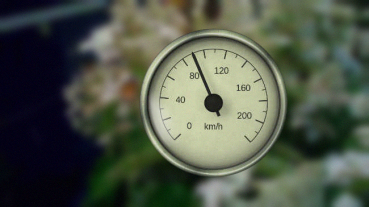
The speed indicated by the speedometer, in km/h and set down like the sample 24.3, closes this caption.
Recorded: 90
